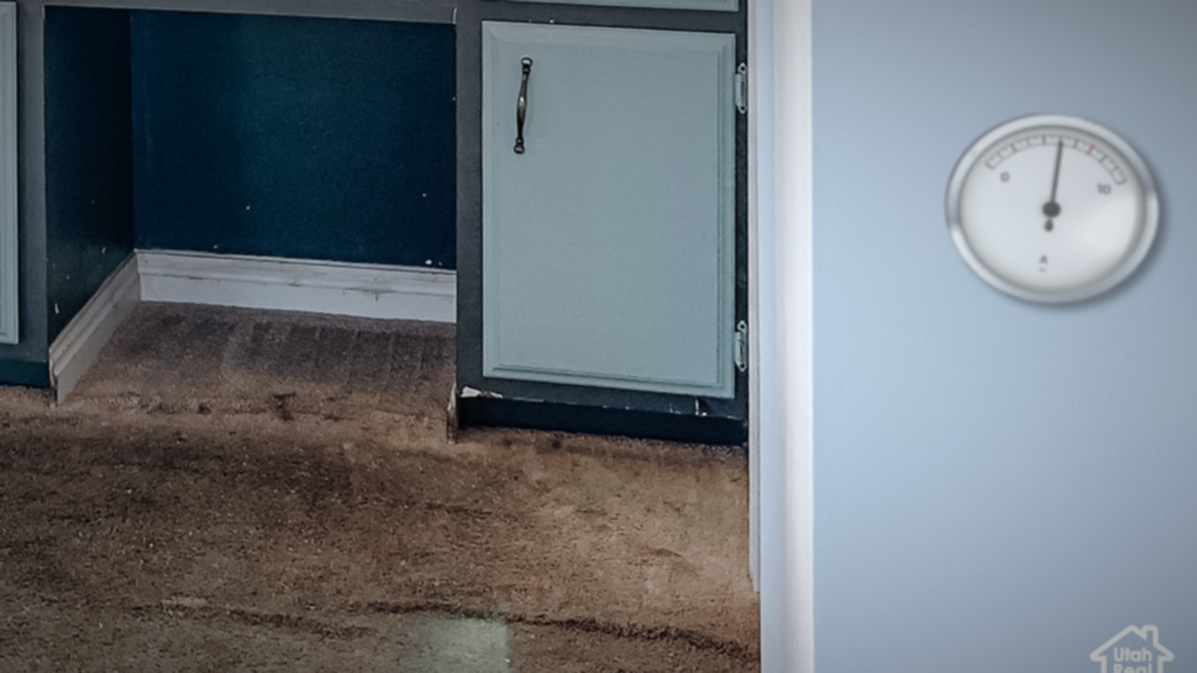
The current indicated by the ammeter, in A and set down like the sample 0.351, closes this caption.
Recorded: 5
